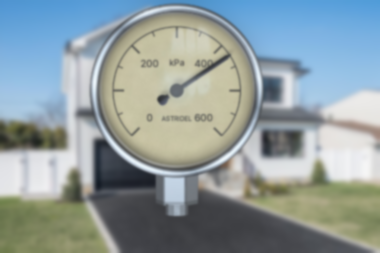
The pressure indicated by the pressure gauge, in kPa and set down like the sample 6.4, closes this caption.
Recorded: 425
